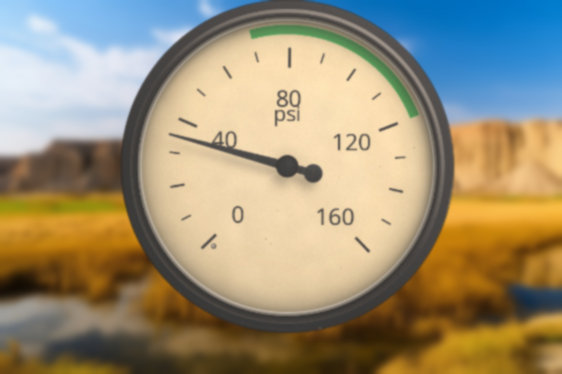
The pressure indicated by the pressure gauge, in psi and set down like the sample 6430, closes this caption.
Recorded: 35
